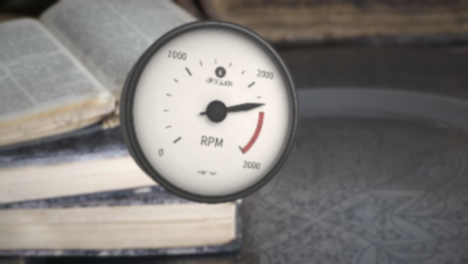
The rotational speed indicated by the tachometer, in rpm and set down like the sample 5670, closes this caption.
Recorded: 2300
